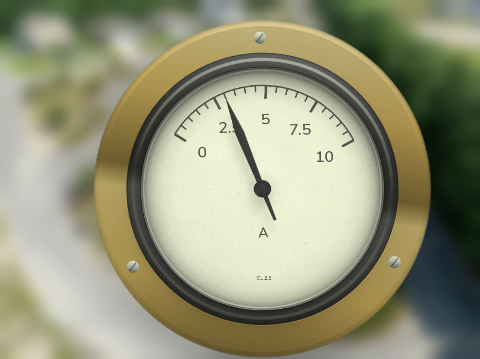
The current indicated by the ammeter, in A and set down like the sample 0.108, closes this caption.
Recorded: 3
